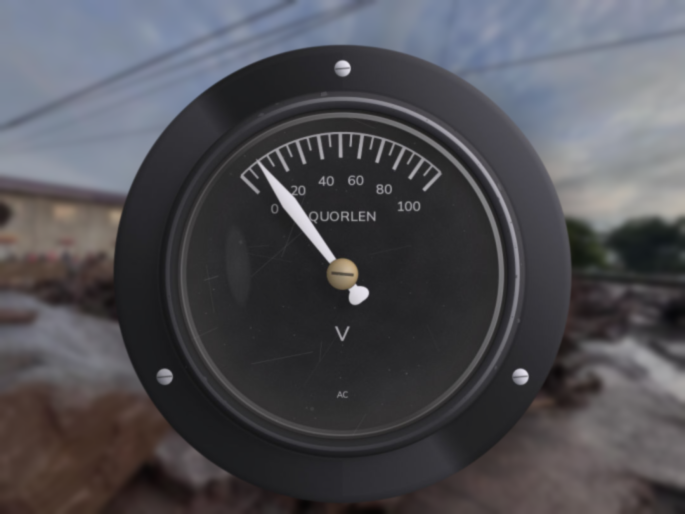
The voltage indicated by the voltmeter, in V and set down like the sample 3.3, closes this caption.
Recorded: 10
